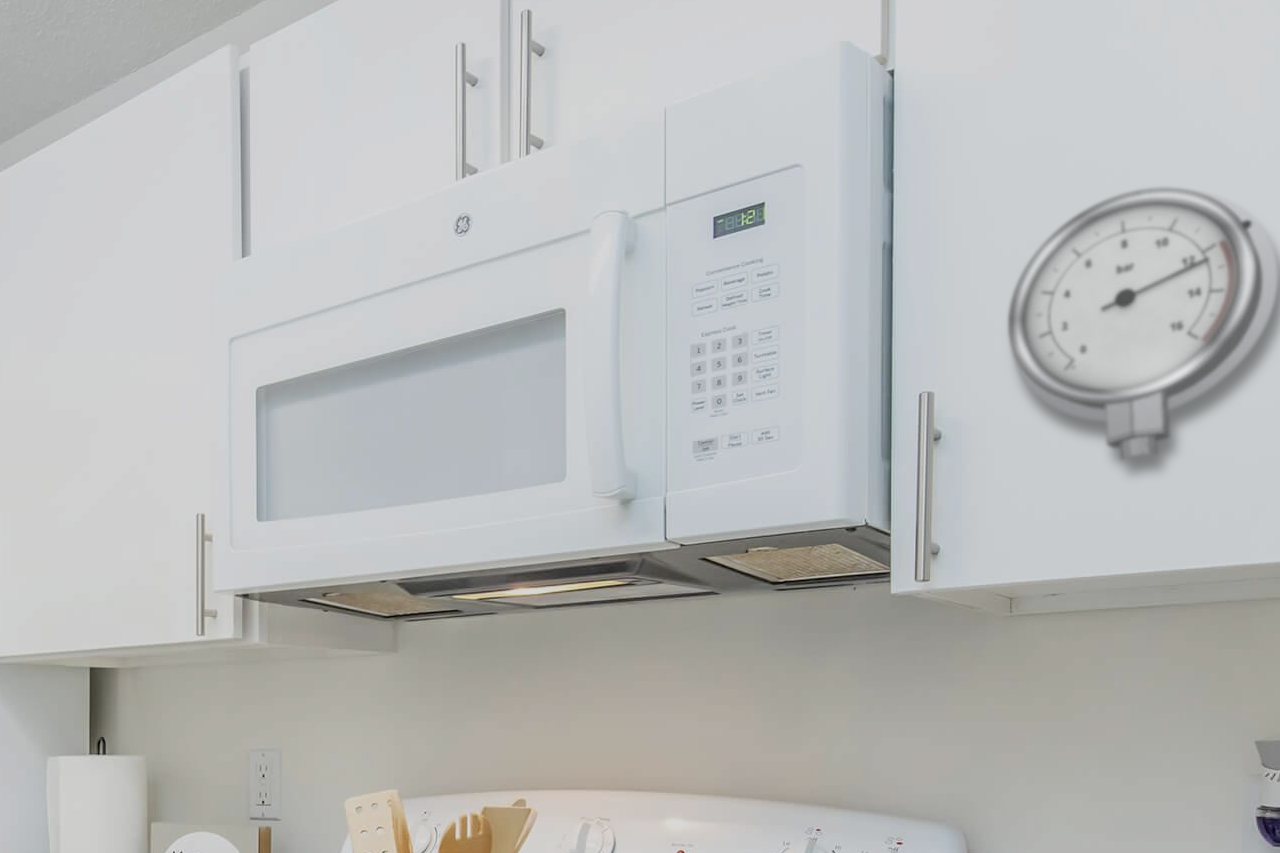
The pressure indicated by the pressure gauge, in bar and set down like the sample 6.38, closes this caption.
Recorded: 12.5
